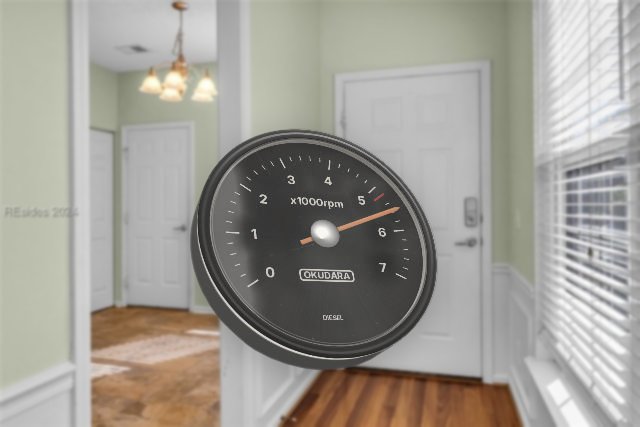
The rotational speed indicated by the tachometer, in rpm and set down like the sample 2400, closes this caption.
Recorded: 5600
